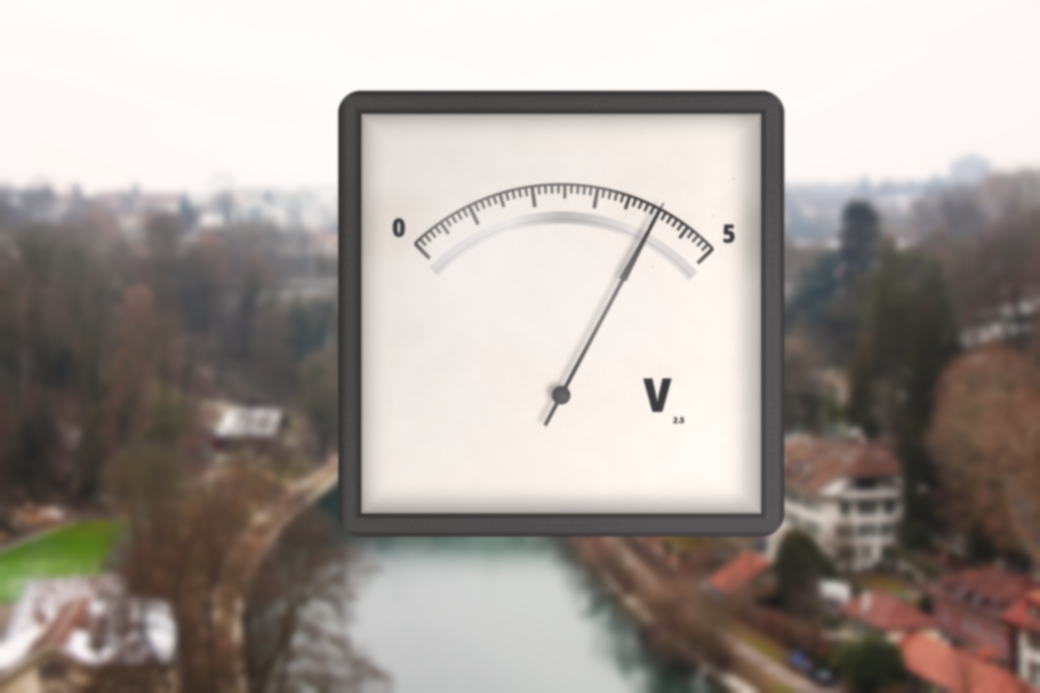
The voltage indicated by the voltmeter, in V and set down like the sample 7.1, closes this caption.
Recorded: 4
